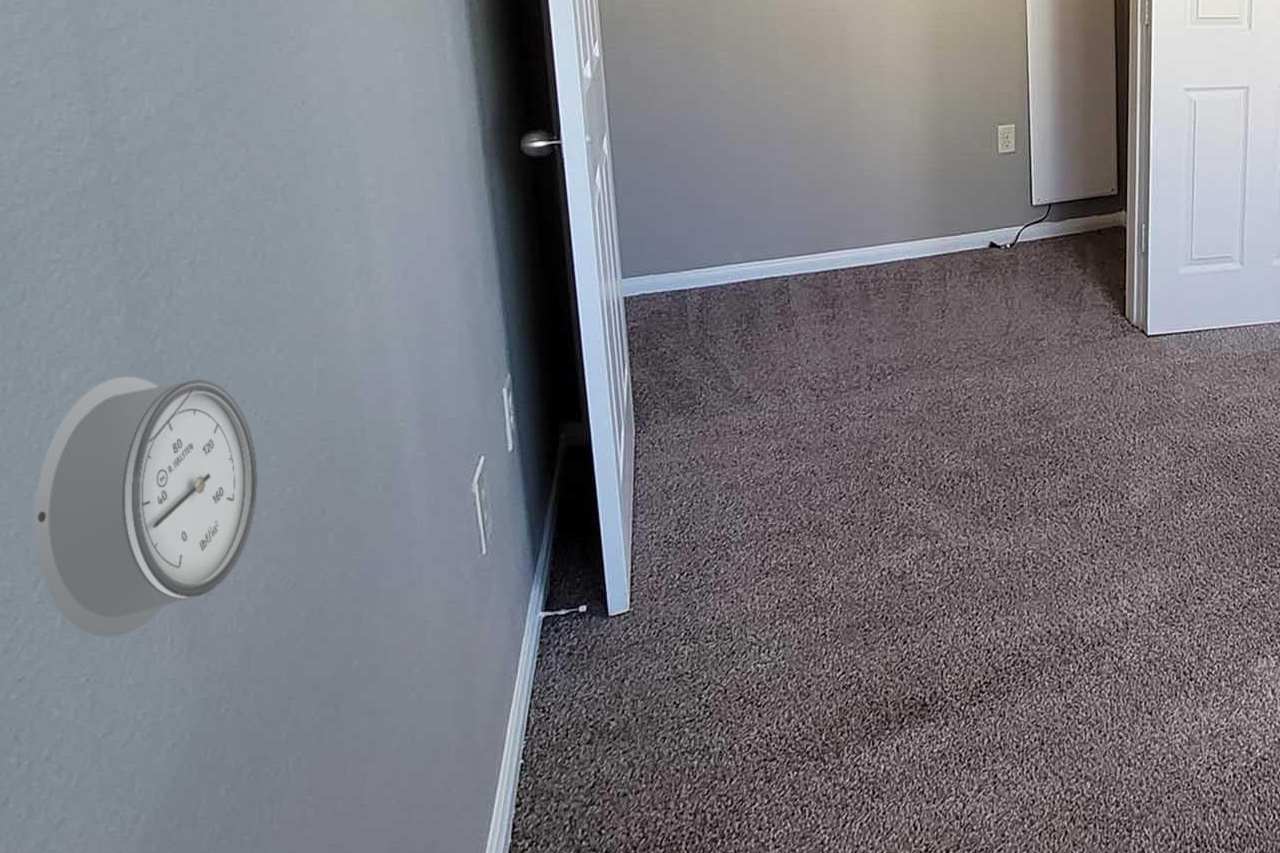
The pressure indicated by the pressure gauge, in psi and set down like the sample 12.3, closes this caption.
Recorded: 30
